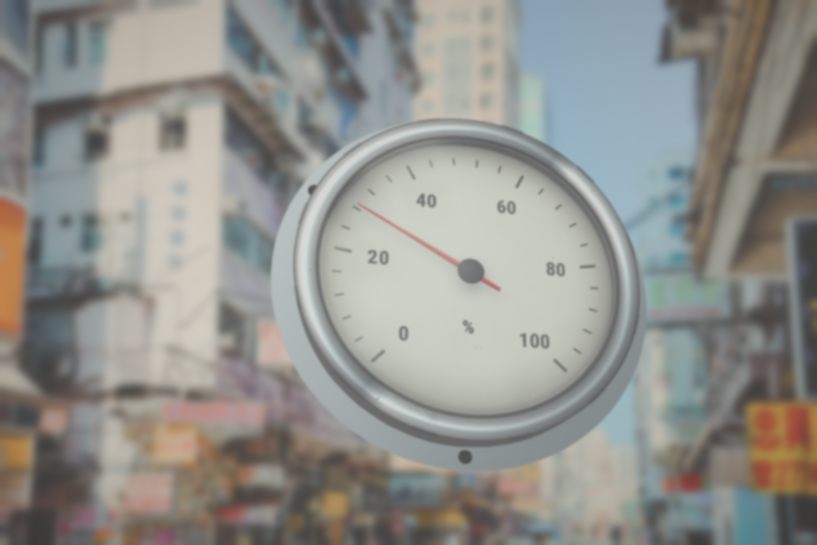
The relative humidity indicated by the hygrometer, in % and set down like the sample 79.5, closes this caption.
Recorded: 28
